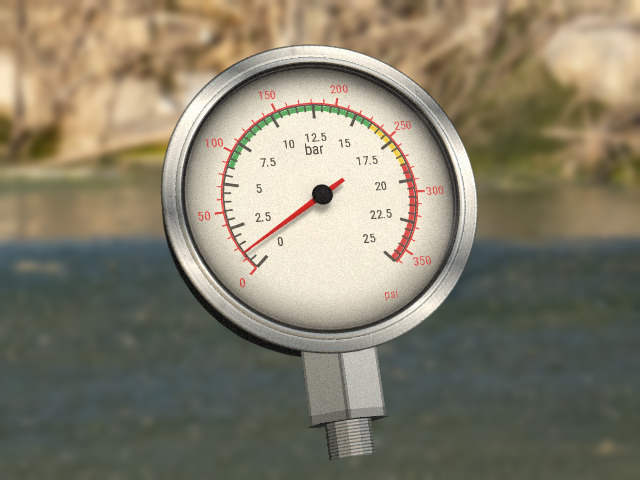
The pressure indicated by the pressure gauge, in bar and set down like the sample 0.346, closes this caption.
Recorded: 1
